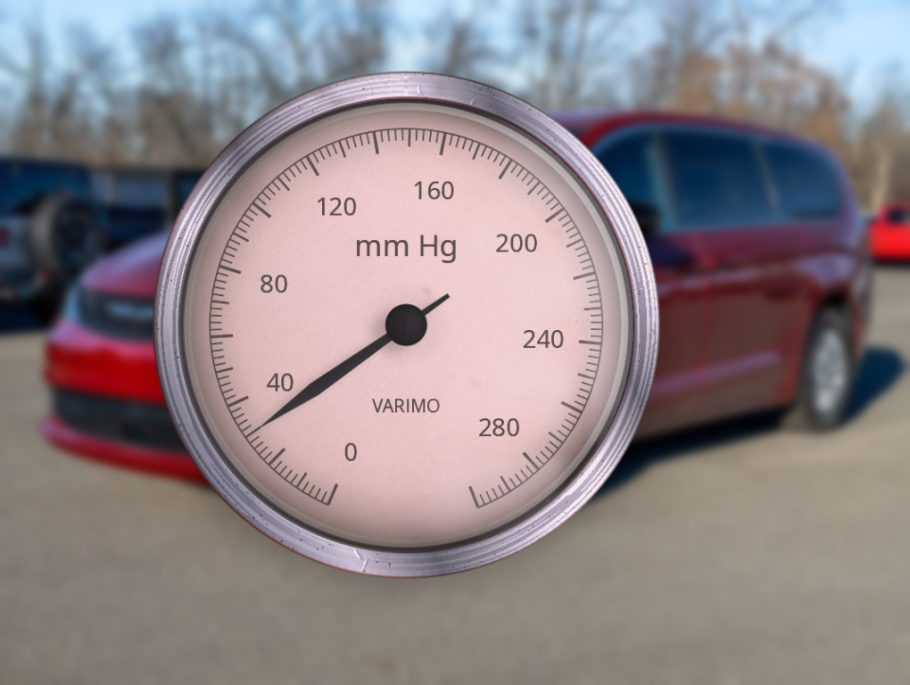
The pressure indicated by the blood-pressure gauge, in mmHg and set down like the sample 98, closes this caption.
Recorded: 30
